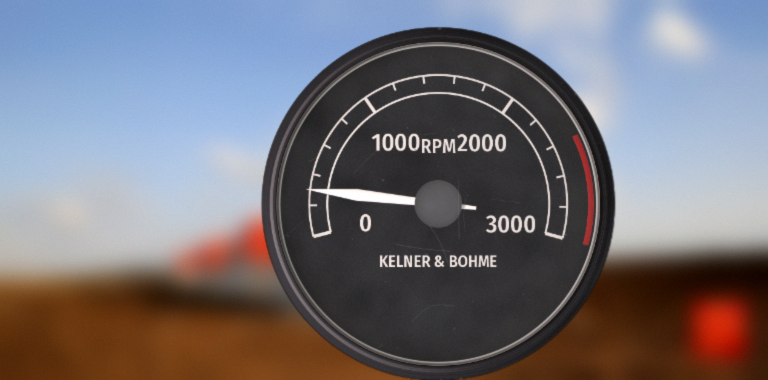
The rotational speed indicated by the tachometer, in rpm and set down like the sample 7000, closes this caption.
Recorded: 300
